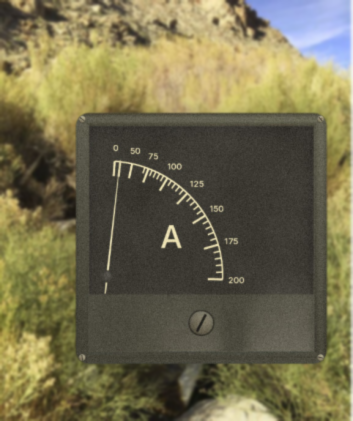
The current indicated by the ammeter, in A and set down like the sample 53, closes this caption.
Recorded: 25
